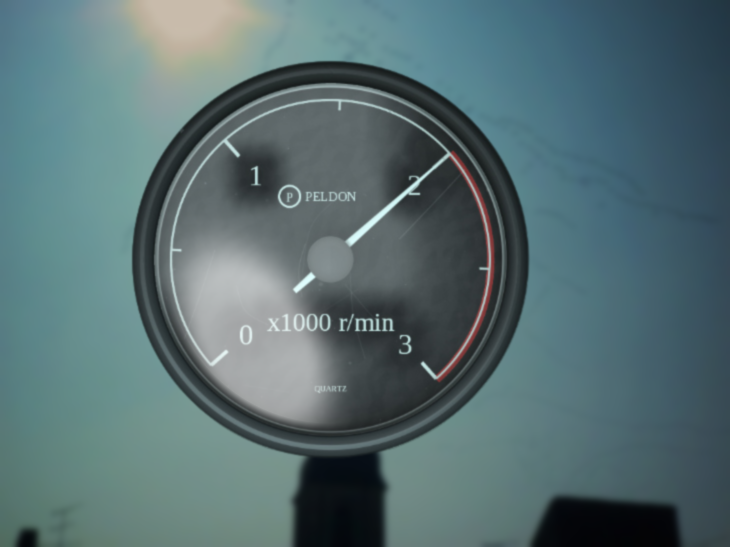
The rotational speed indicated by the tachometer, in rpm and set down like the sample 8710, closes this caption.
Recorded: 2000
